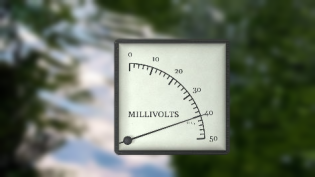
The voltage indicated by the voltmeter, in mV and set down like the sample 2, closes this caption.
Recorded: 40
